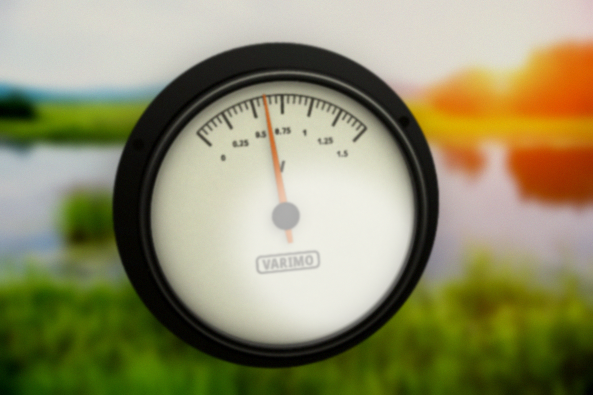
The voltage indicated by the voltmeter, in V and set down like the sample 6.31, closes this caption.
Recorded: 0.6
